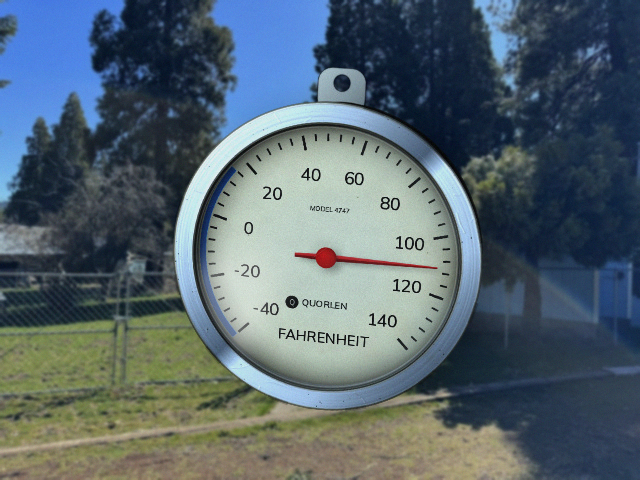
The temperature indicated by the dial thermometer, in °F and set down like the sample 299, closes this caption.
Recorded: 110
